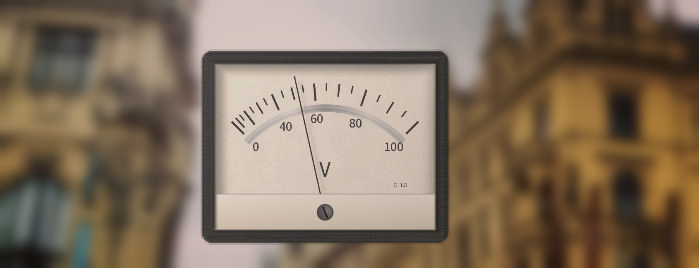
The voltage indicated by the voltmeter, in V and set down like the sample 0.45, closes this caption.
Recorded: 52.5
